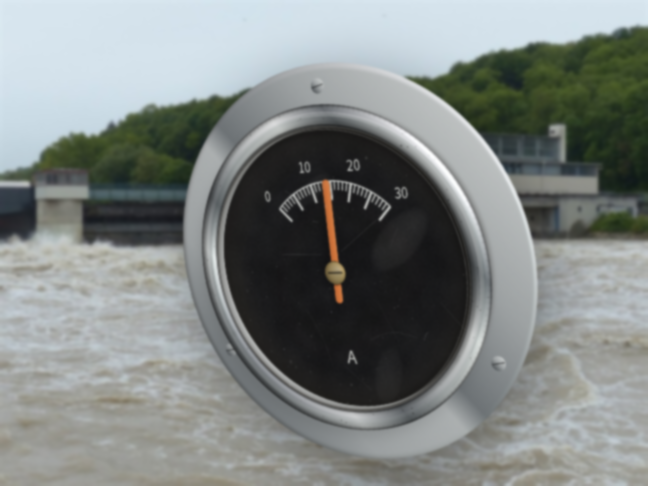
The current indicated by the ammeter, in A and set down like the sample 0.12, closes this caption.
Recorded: 15
